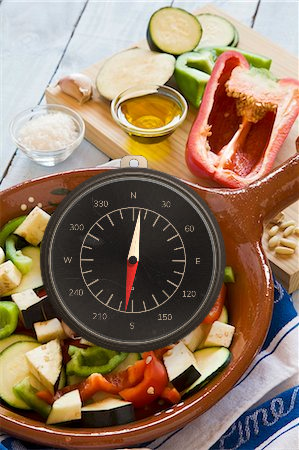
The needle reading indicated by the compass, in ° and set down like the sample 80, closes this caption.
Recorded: 187.5
